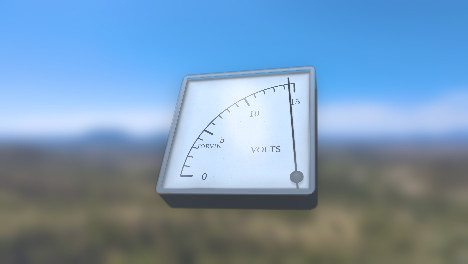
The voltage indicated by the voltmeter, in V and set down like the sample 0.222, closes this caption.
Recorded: 14.5
